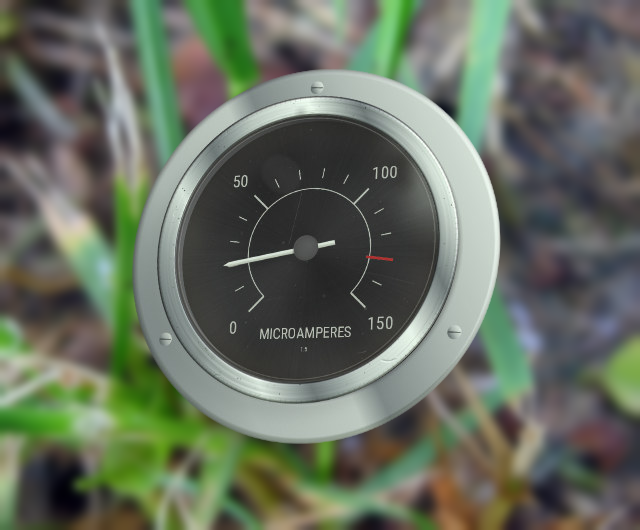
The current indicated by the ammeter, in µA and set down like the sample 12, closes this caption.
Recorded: 20
